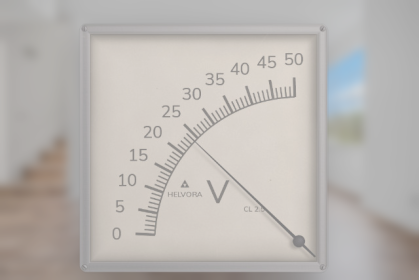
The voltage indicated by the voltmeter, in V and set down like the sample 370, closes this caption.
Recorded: 24
